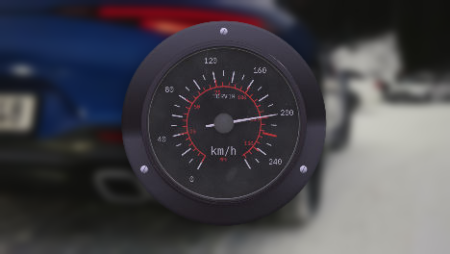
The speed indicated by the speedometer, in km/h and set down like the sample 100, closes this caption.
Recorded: 200
